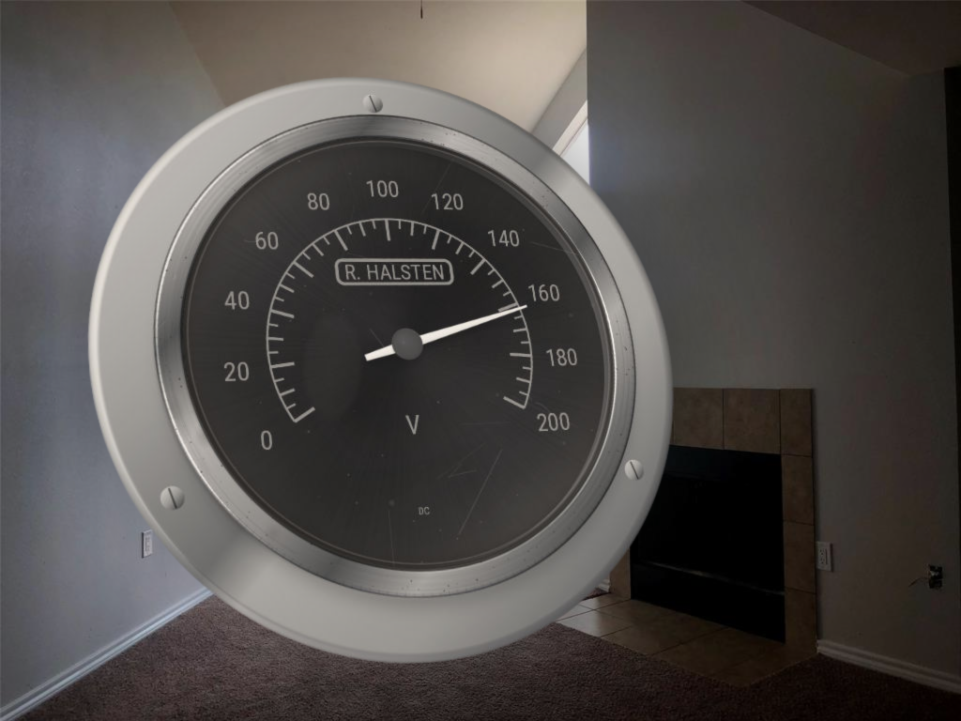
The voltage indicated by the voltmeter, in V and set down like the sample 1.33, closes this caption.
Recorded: 162.5
